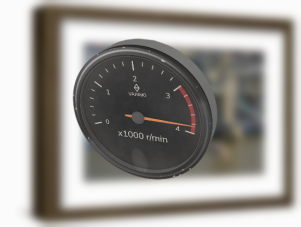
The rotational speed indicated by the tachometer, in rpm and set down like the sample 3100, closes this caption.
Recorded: 3800
